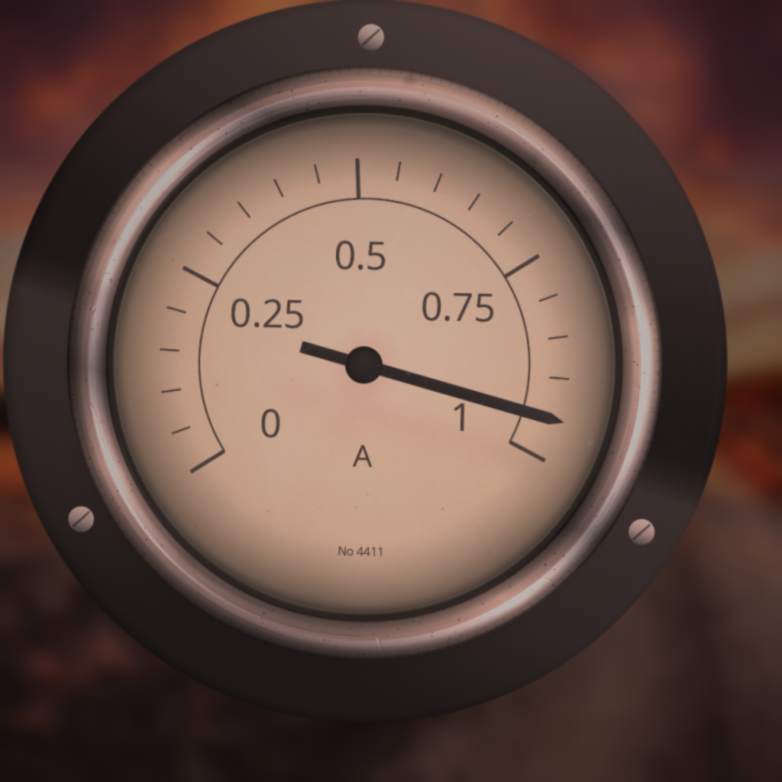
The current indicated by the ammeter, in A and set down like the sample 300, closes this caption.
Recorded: 0.95
